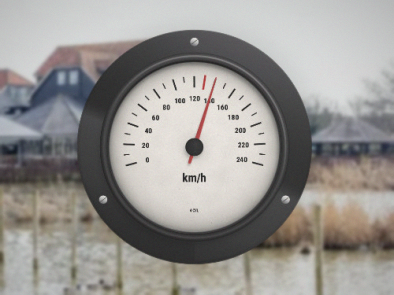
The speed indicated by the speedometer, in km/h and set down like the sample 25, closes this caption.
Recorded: 140
